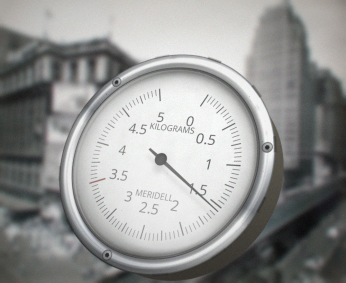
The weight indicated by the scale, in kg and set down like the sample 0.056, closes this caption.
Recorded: 1.55
